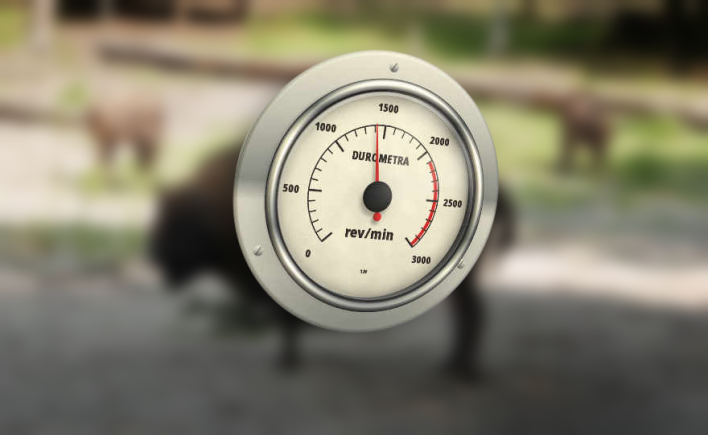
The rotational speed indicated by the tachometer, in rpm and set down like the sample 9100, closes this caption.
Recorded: 1400
